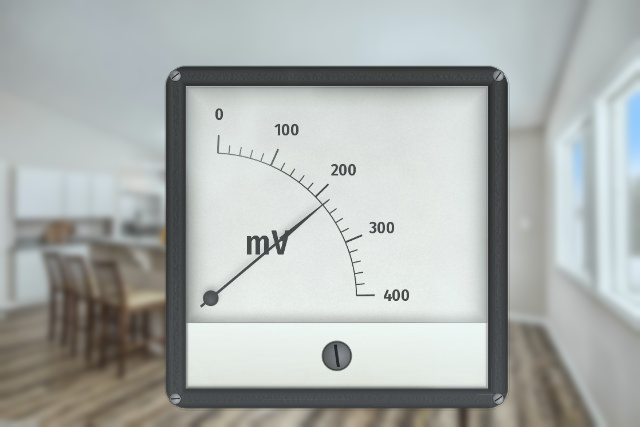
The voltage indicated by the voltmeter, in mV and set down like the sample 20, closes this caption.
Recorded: 220
